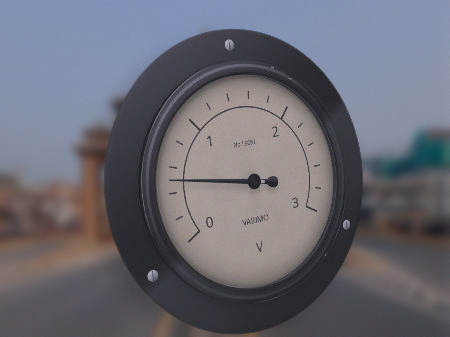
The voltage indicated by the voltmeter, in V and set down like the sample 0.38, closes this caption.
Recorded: 0.5
